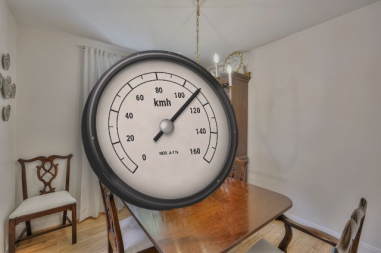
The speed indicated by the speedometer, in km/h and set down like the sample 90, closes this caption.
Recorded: 110
